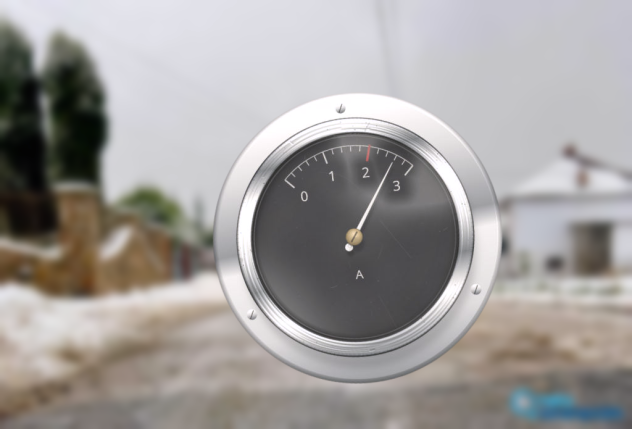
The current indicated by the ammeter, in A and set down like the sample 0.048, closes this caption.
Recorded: 2.6
